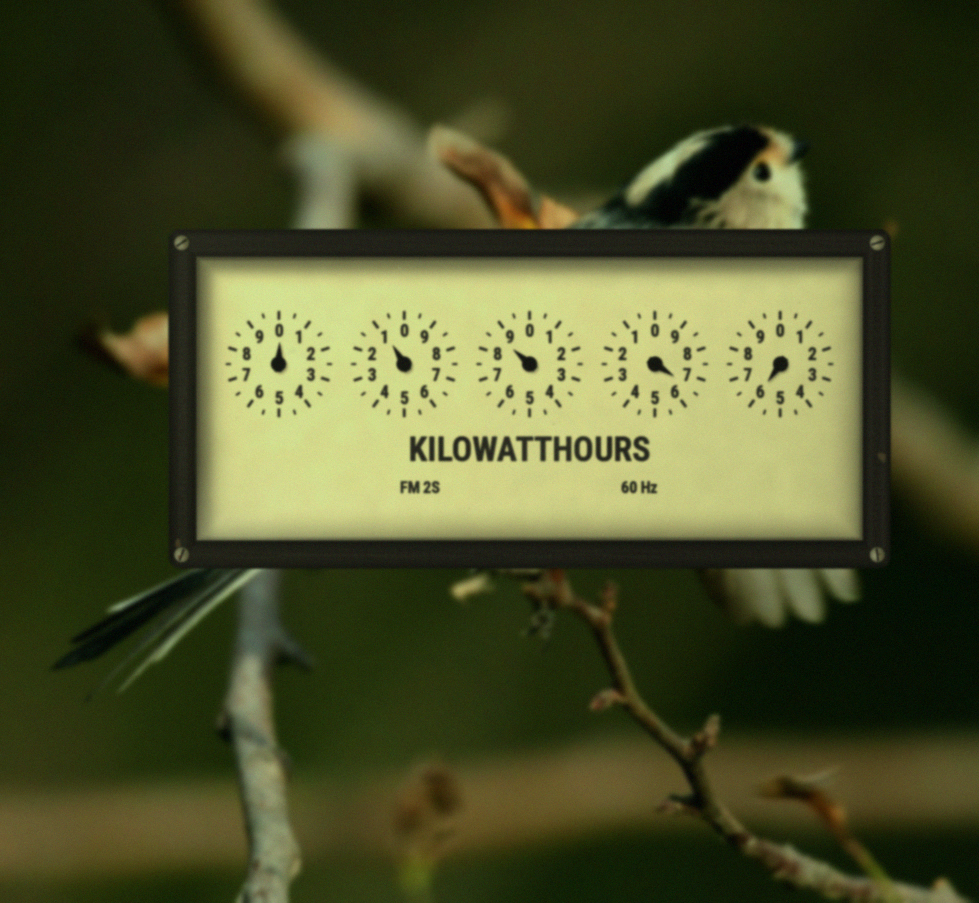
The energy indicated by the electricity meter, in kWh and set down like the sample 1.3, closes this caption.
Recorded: 866
